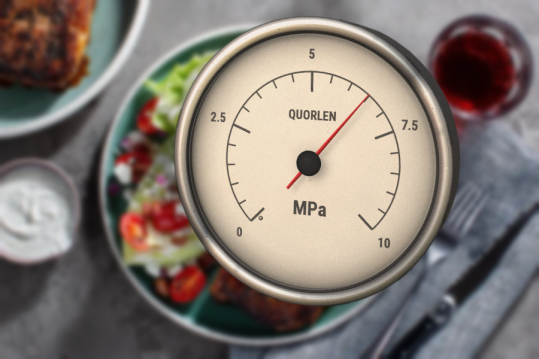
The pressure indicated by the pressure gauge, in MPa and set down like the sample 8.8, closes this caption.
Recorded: 6.5
